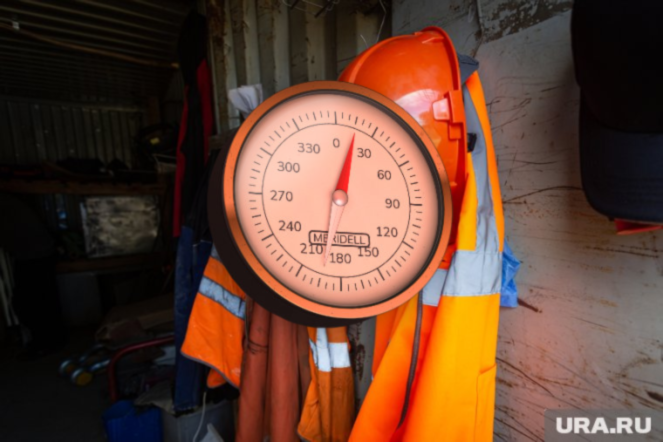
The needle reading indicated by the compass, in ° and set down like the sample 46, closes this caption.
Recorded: 15
